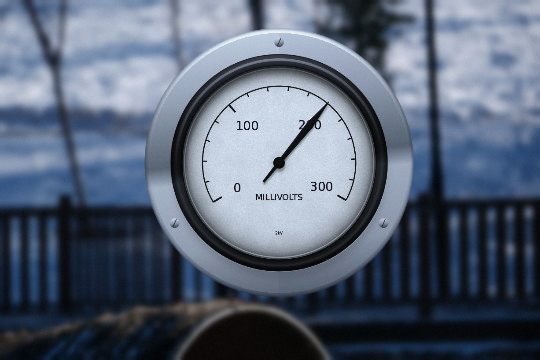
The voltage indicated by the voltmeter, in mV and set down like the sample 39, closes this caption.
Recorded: 200
